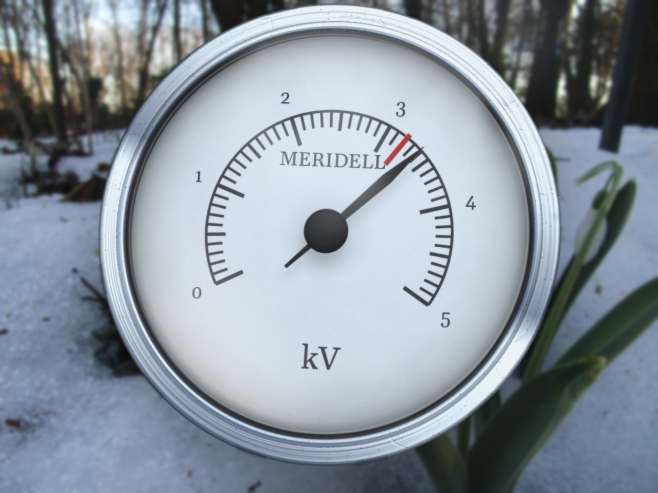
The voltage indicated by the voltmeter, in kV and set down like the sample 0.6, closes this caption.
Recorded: 3.4
